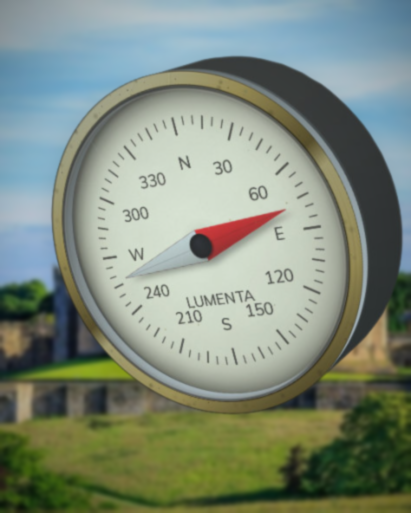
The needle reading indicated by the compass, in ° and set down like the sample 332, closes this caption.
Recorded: 77.5
